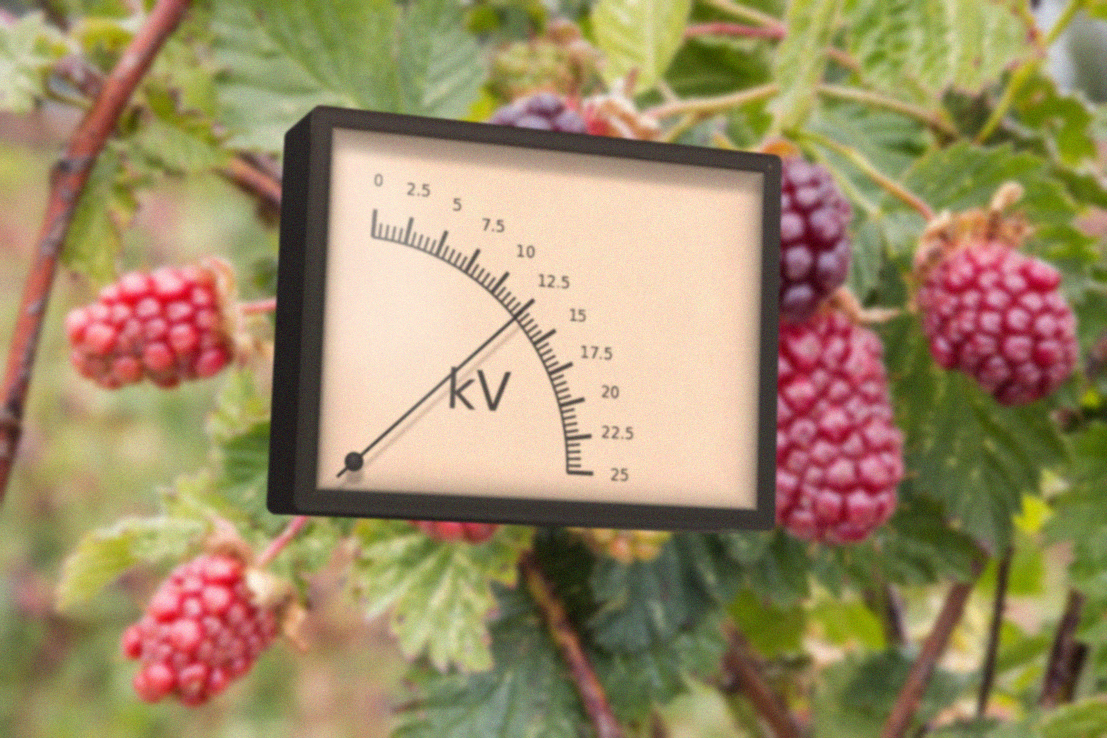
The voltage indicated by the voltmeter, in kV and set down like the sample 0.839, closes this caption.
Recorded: 12.5
